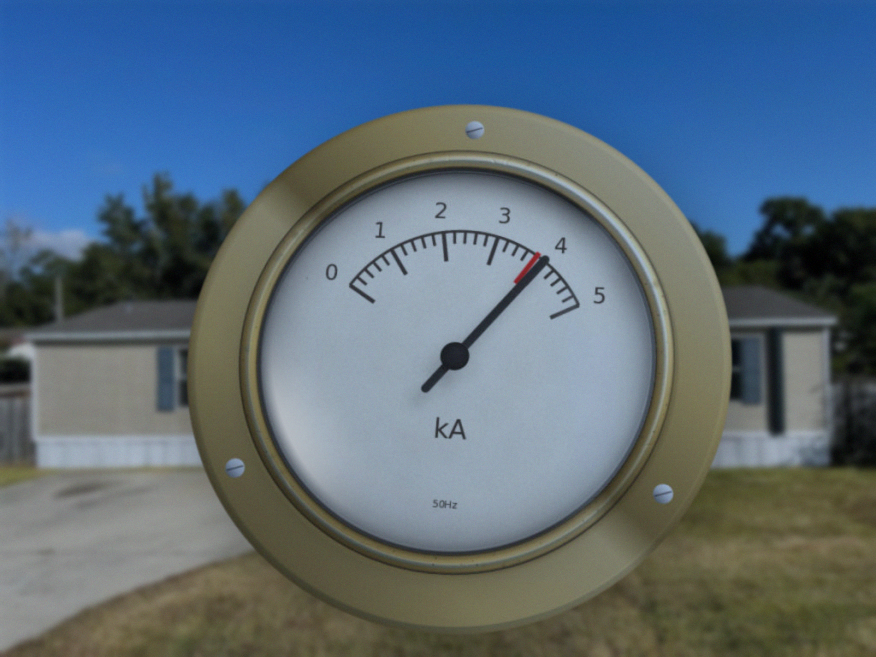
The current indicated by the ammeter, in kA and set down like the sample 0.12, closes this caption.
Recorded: 4
